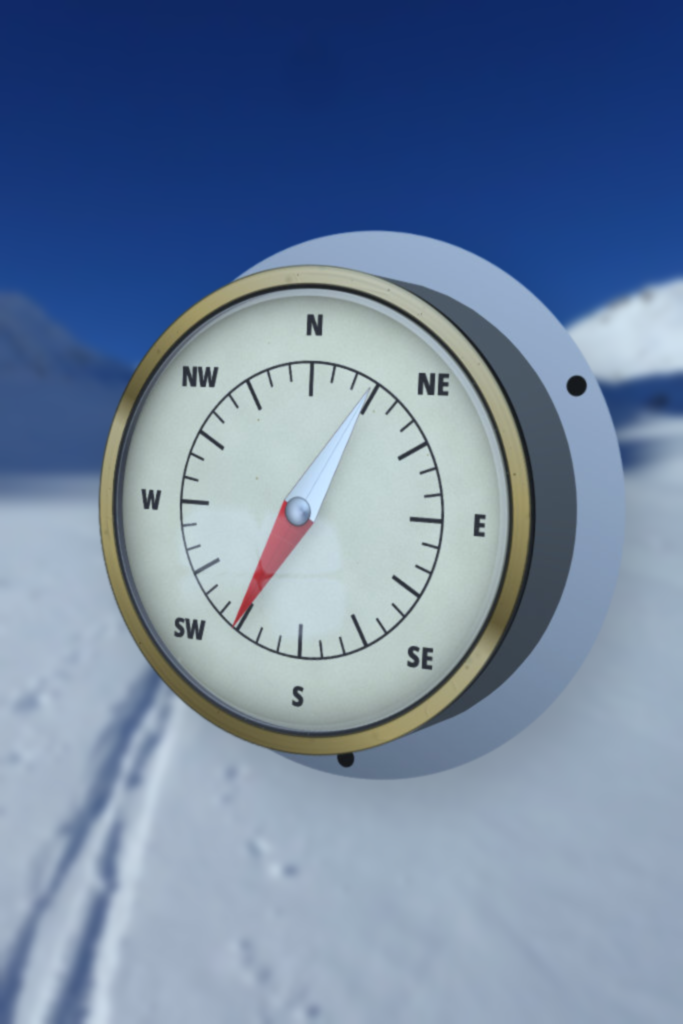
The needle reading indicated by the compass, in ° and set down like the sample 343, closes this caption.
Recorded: 210
